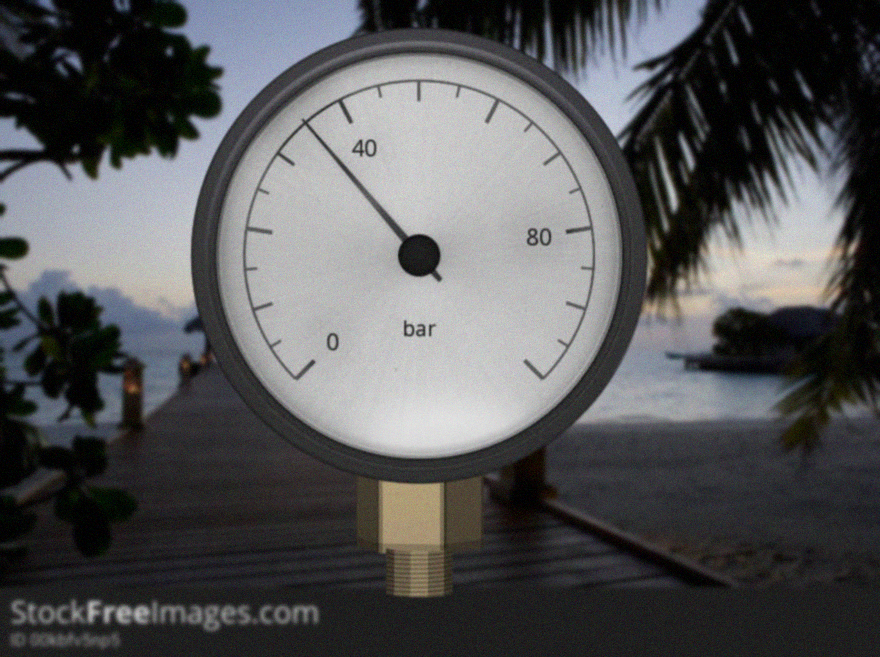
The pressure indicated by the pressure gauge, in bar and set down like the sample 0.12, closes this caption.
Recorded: 35
